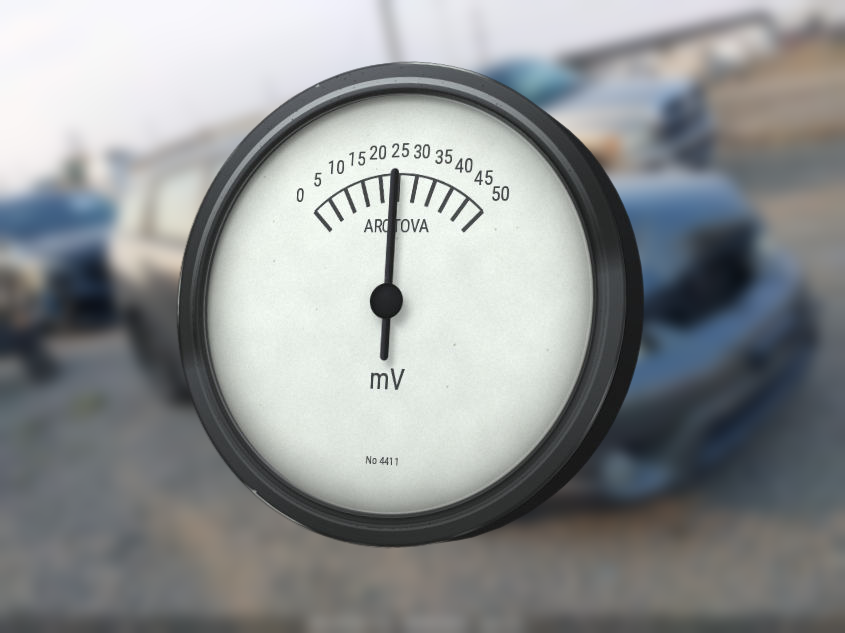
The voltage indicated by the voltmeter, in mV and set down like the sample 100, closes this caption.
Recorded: 25
